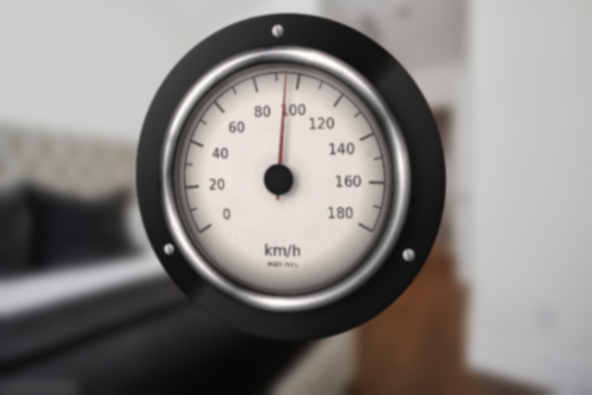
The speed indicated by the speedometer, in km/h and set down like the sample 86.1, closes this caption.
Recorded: 95
